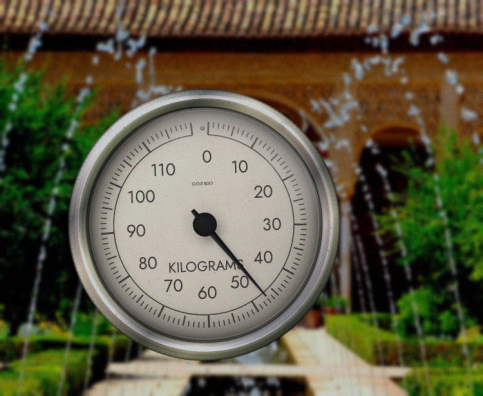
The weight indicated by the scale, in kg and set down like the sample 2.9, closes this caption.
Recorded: 47
